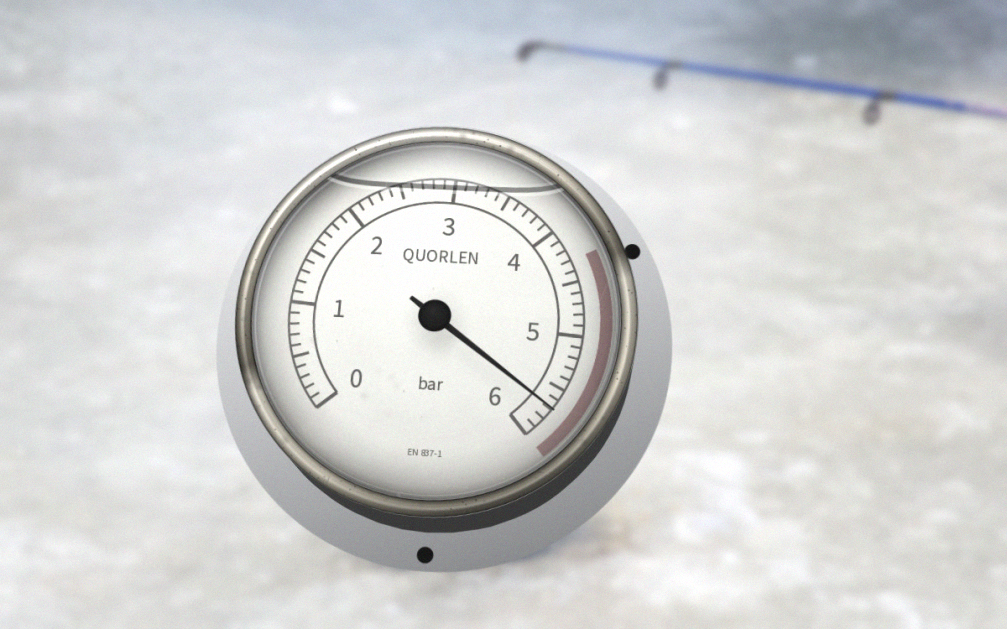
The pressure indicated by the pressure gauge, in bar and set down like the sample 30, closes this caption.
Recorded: 5.7
